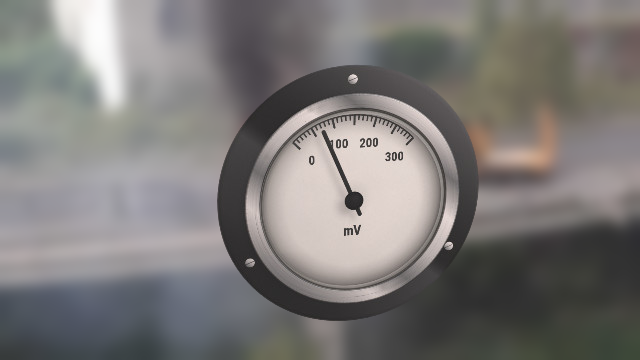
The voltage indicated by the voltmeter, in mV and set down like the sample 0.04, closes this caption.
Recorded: 70
